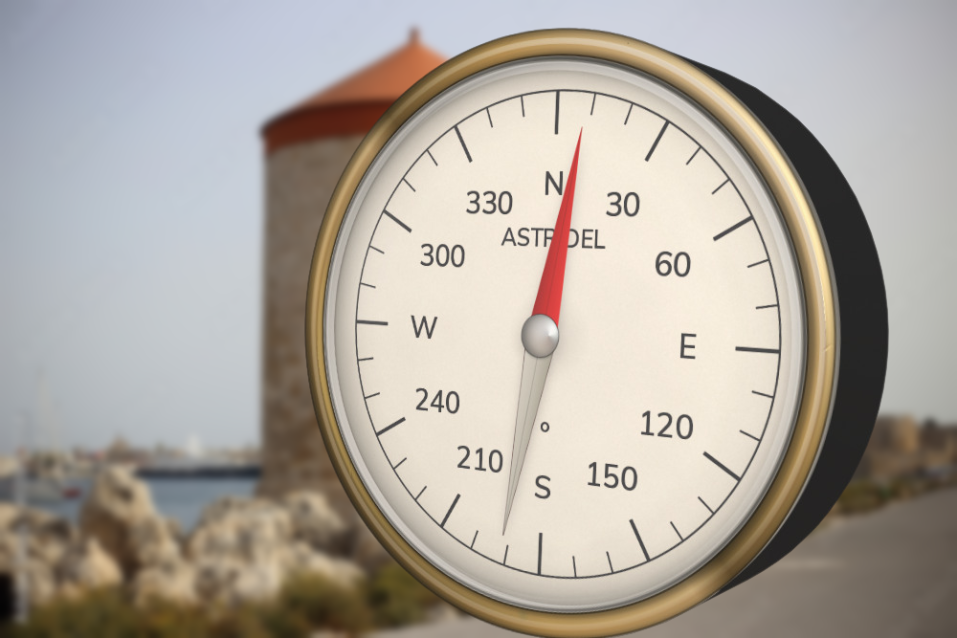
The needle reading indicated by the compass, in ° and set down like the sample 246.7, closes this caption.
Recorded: 10
